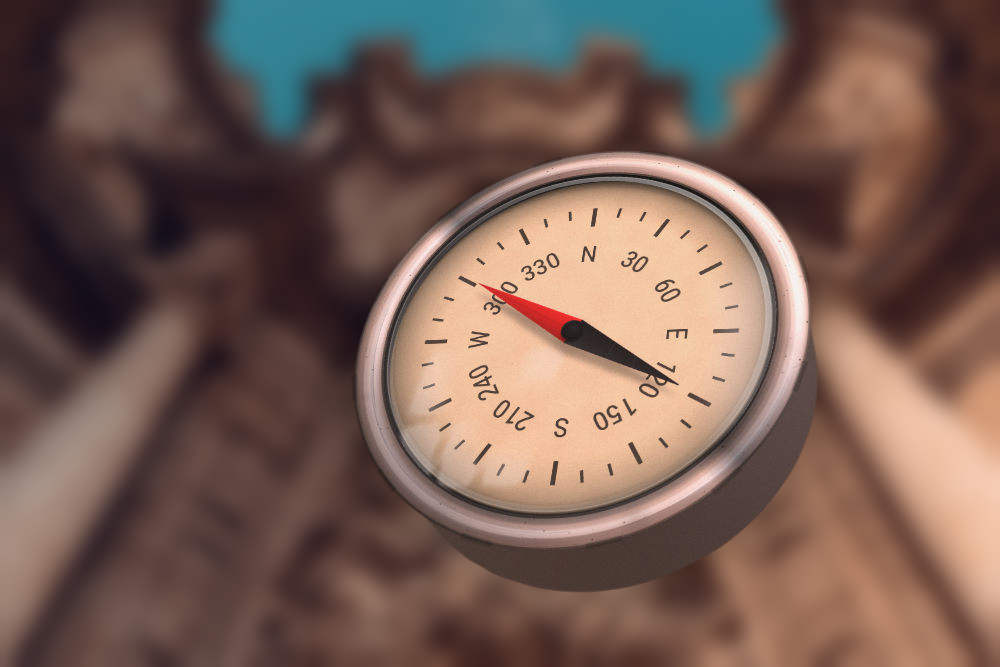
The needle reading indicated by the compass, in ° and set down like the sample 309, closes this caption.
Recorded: 300
